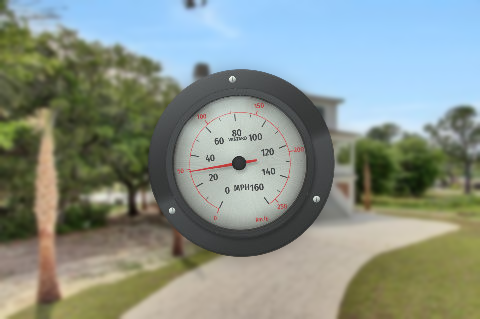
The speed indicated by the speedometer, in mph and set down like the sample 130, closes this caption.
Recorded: 30
